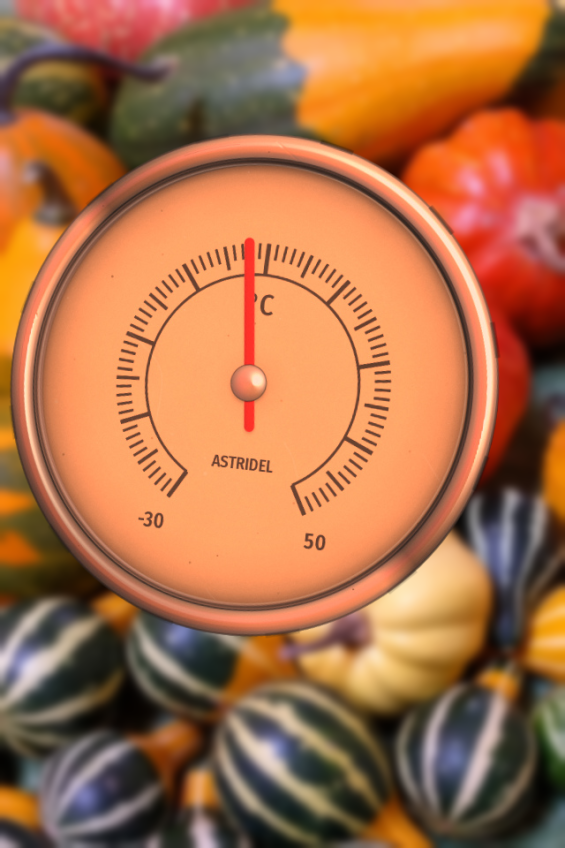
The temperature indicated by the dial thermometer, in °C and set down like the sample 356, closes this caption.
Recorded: 8
